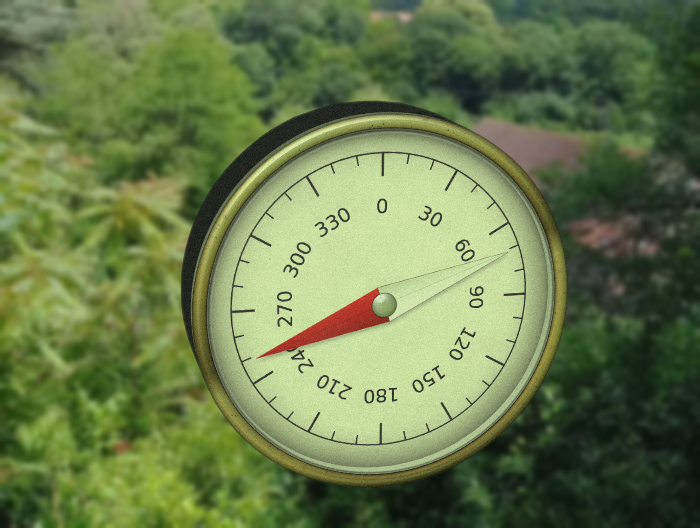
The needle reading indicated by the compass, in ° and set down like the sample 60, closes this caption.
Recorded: 250
